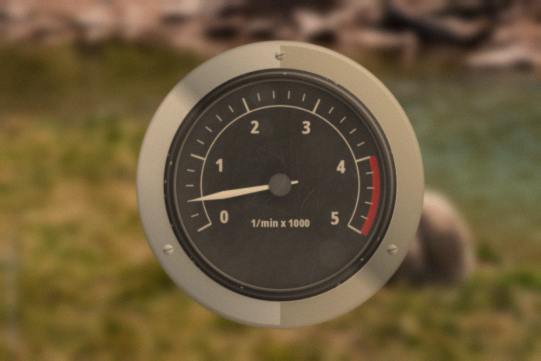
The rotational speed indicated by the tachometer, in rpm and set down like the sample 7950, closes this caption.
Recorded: 400
